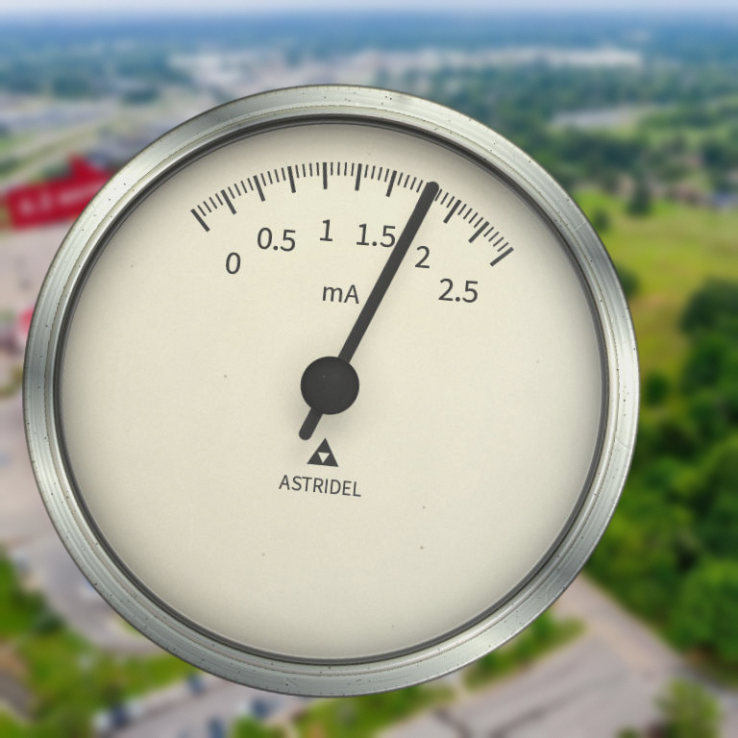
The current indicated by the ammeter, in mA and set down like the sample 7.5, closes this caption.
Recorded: 1.8
